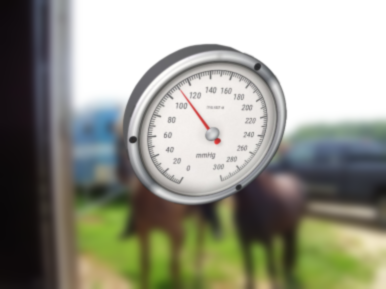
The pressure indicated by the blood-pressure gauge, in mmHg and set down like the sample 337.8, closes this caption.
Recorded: 110
